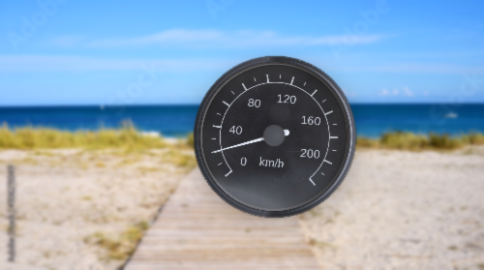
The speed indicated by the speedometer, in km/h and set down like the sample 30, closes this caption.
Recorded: 20
